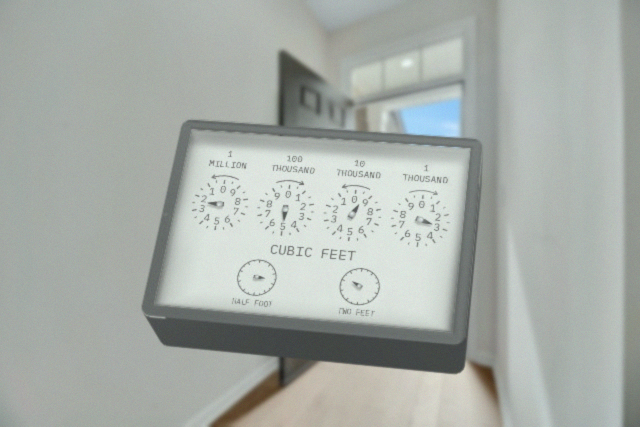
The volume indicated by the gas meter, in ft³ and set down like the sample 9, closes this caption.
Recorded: 249300
